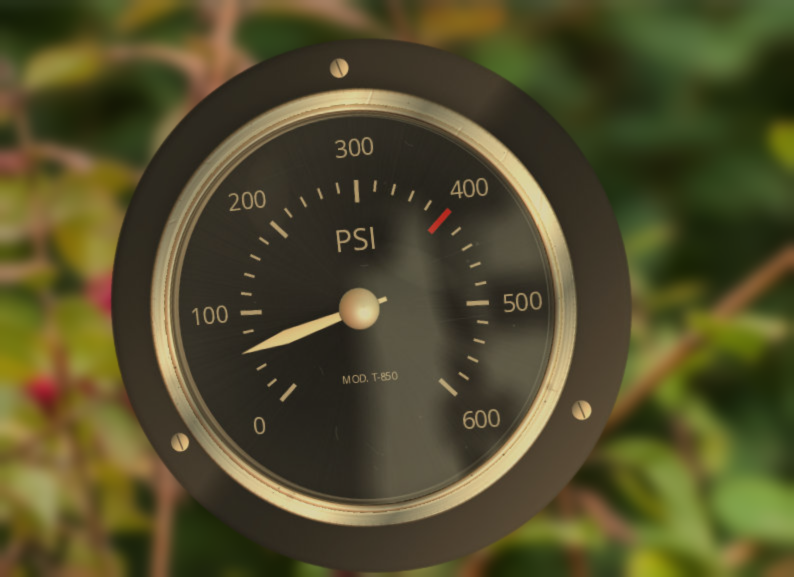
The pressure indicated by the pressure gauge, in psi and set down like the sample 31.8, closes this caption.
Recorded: 60
